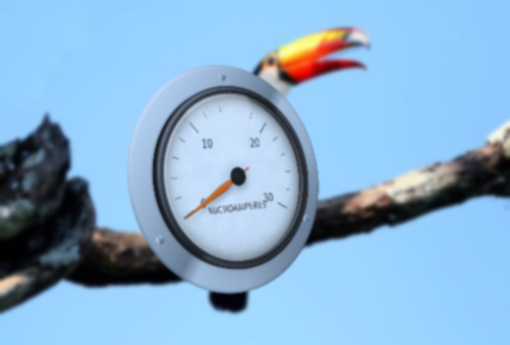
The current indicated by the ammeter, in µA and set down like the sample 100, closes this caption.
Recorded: 0
